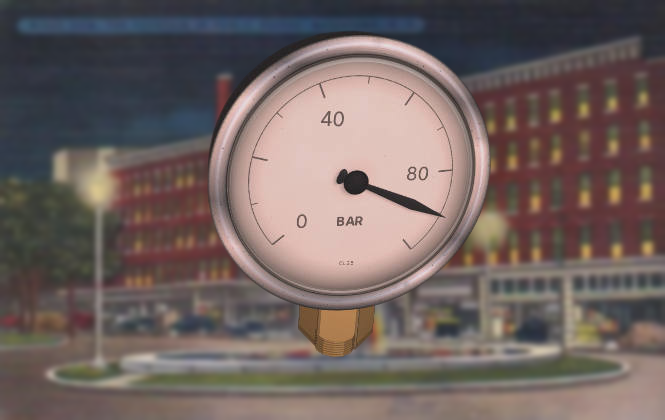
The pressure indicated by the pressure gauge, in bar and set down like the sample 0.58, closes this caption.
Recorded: 90
